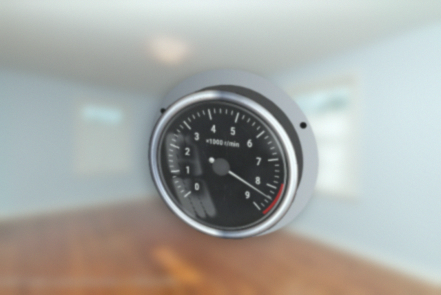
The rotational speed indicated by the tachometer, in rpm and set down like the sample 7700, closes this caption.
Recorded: 8400
